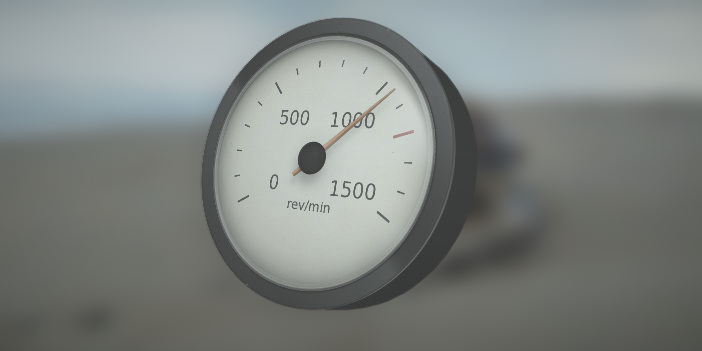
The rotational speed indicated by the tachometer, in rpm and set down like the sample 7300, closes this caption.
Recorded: 1050
